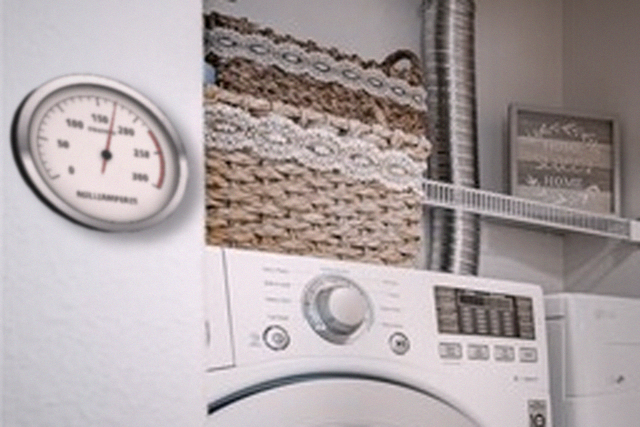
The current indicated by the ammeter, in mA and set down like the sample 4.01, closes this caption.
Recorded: 170
